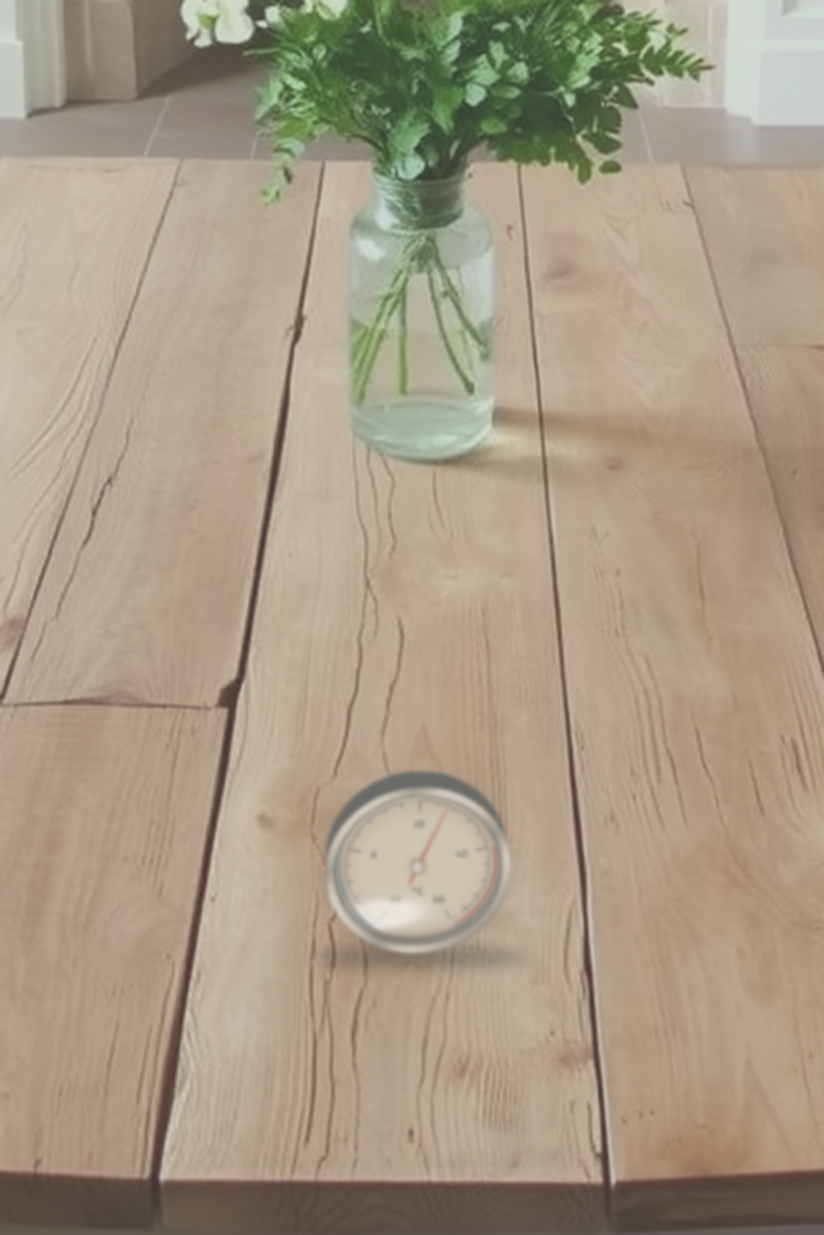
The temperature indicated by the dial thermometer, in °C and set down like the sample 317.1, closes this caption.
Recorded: 26
